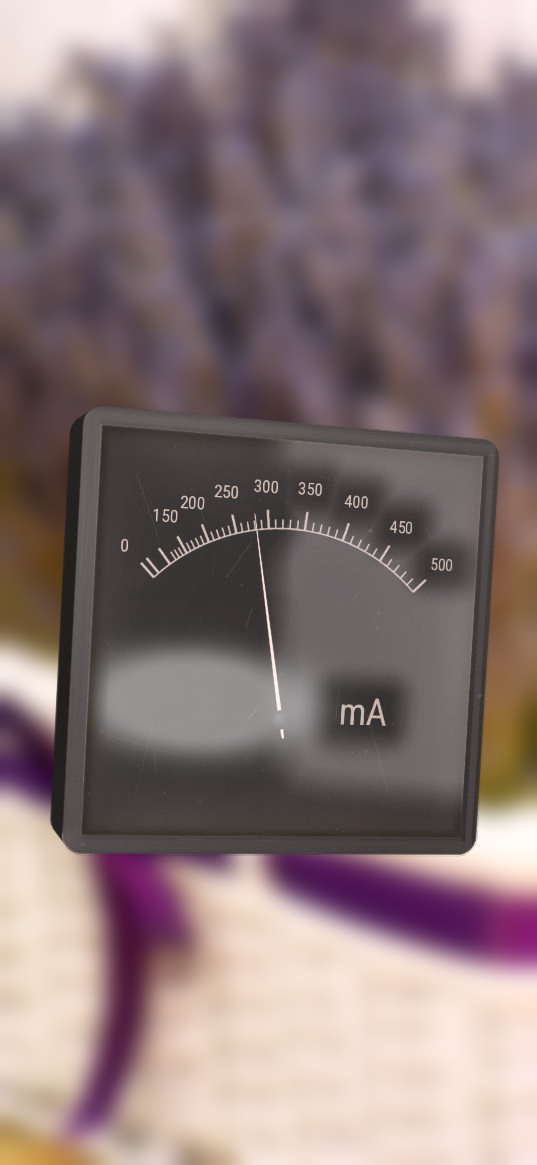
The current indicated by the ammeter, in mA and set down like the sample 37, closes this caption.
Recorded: 280
